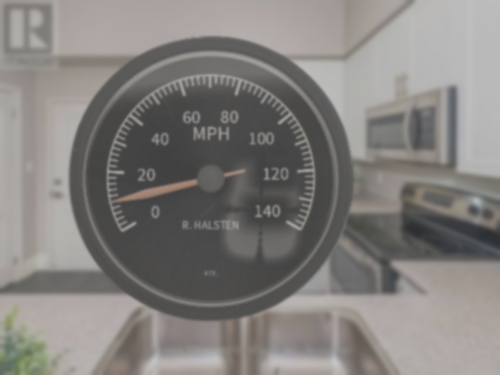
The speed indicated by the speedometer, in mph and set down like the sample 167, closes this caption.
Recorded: 10
